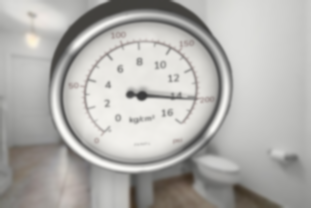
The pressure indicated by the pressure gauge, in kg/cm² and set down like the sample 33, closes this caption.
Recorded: 14
